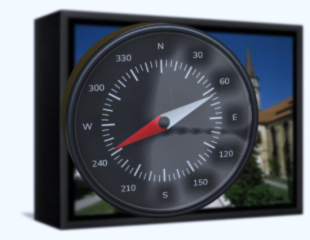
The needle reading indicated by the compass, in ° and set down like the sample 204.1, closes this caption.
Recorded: 245
